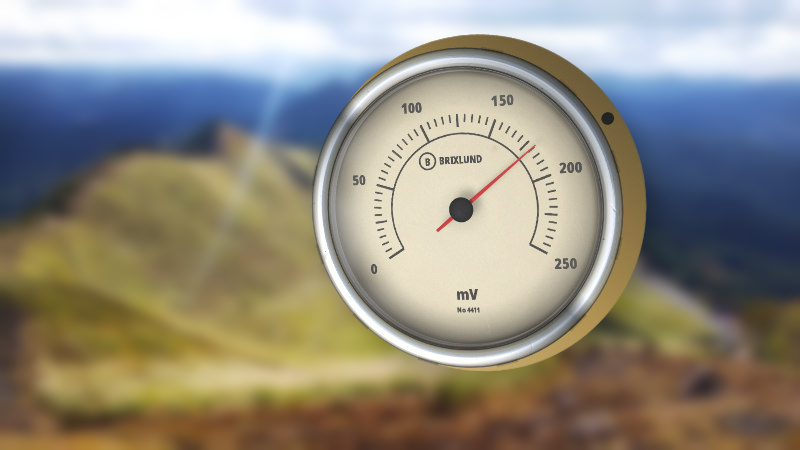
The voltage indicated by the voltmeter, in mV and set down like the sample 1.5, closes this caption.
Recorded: 180
